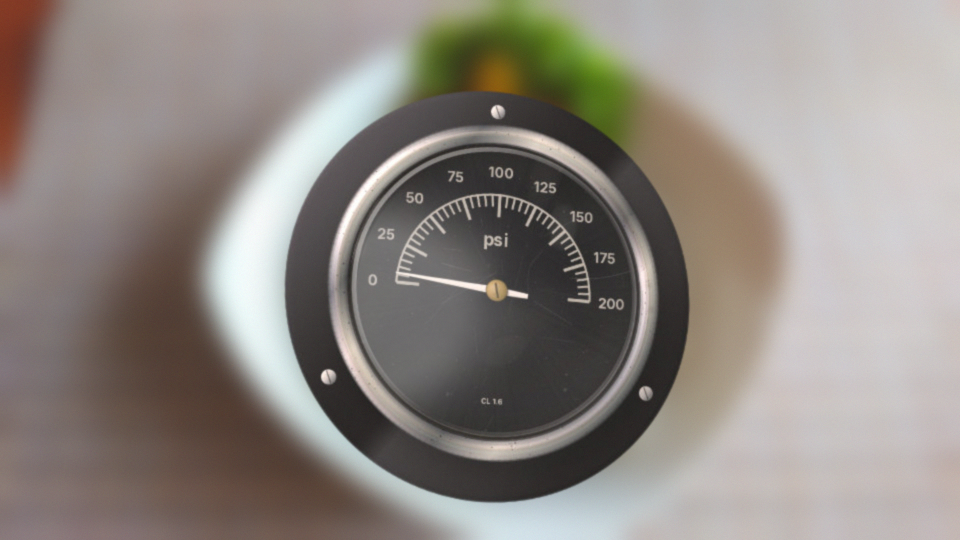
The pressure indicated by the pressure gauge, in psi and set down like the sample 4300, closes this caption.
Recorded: 5
